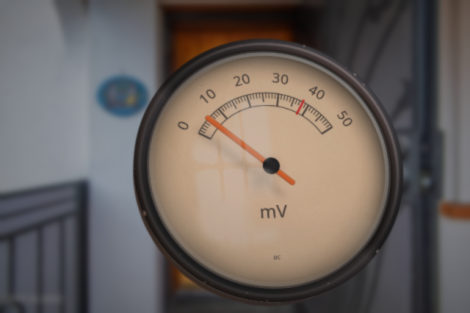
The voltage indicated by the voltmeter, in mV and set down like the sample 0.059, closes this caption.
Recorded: 5
